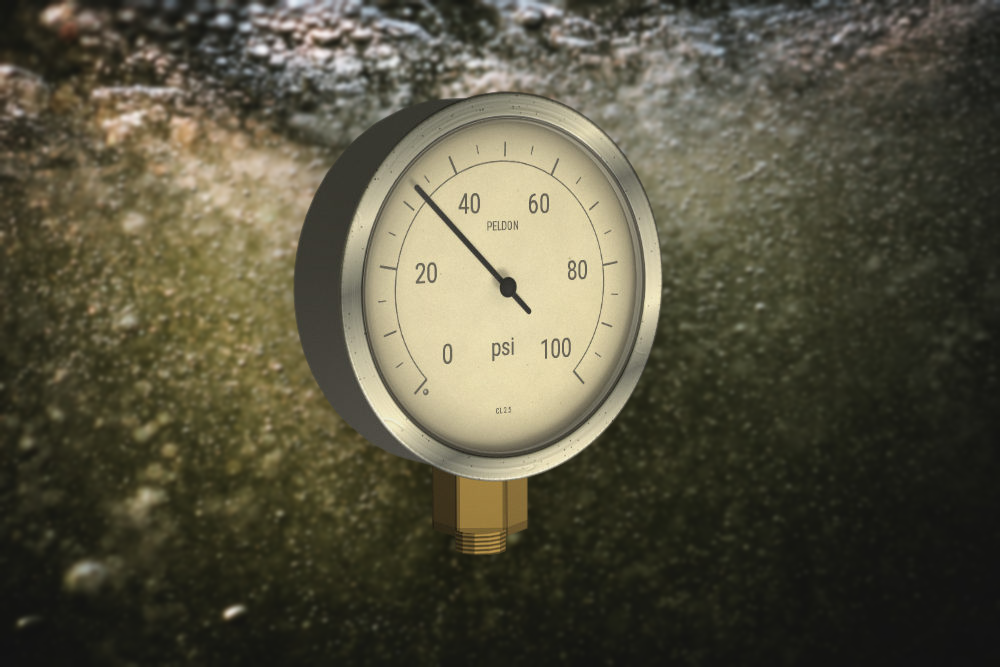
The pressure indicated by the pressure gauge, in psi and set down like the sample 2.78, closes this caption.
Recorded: 32.5
